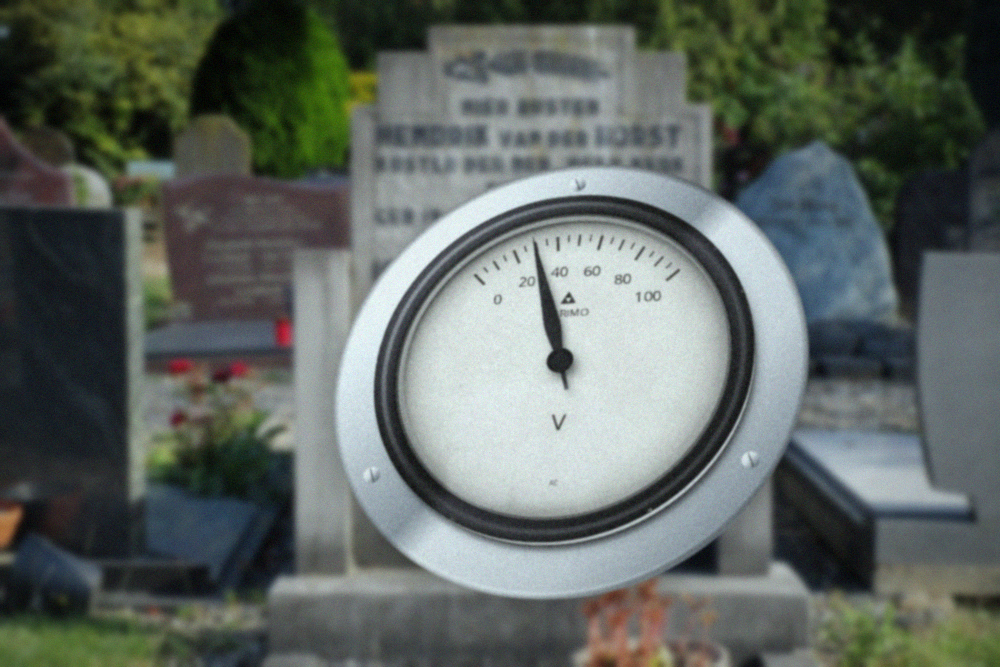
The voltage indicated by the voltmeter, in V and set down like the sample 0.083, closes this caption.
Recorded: 30
